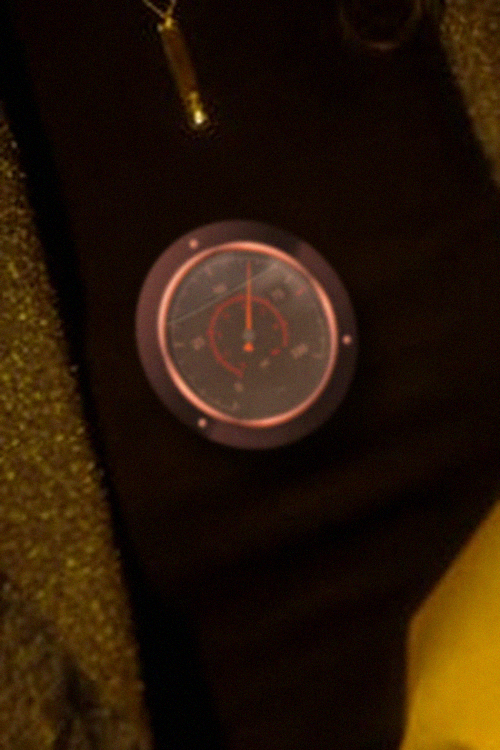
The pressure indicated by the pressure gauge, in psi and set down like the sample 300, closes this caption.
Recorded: 62.5
